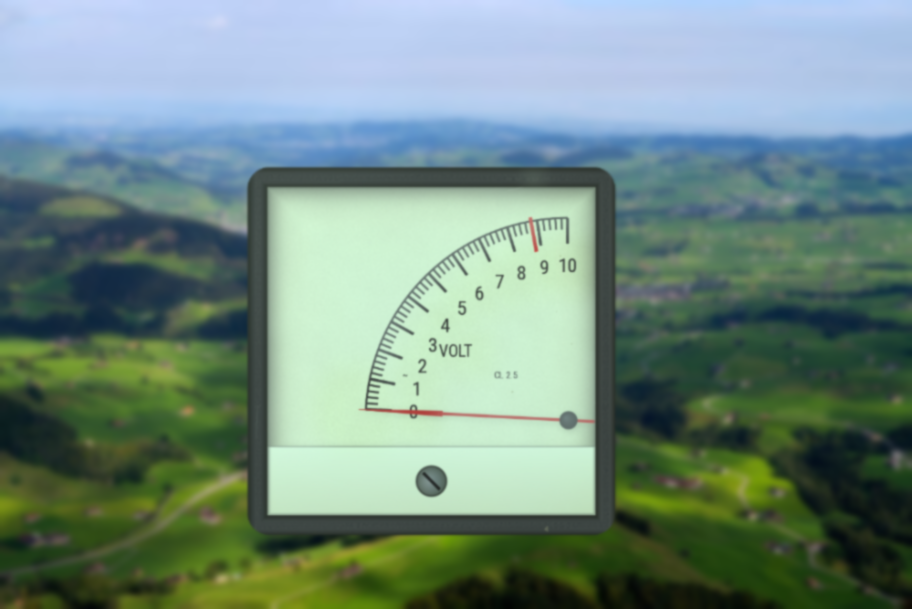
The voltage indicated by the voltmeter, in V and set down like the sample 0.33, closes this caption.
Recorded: 0
